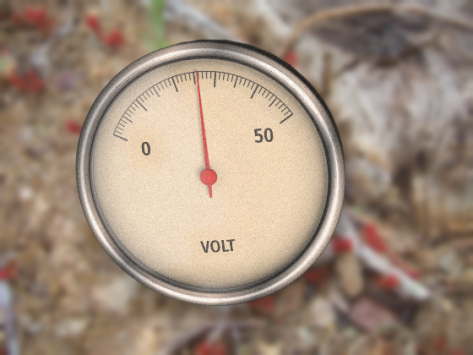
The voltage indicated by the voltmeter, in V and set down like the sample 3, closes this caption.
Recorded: 26
